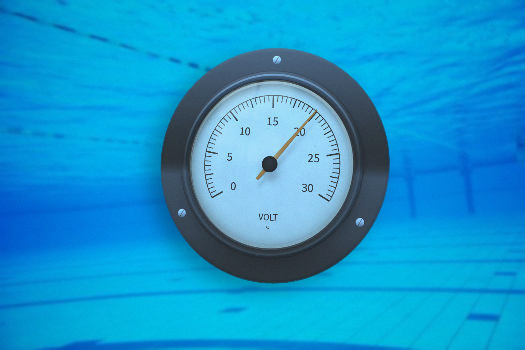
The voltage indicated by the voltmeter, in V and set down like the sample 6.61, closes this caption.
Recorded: 20
